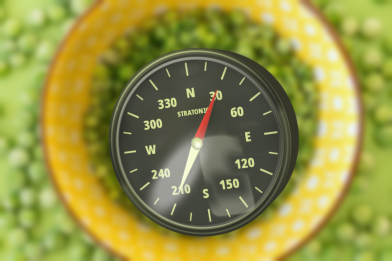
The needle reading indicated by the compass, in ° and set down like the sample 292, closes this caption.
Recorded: 30
